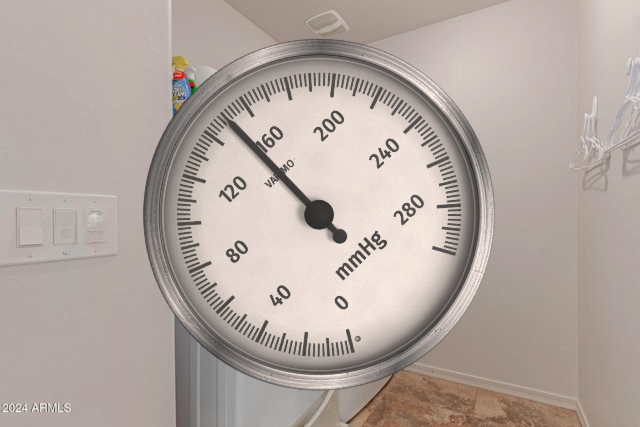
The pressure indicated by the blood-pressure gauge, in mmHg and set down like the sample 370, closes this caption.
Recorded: 150
